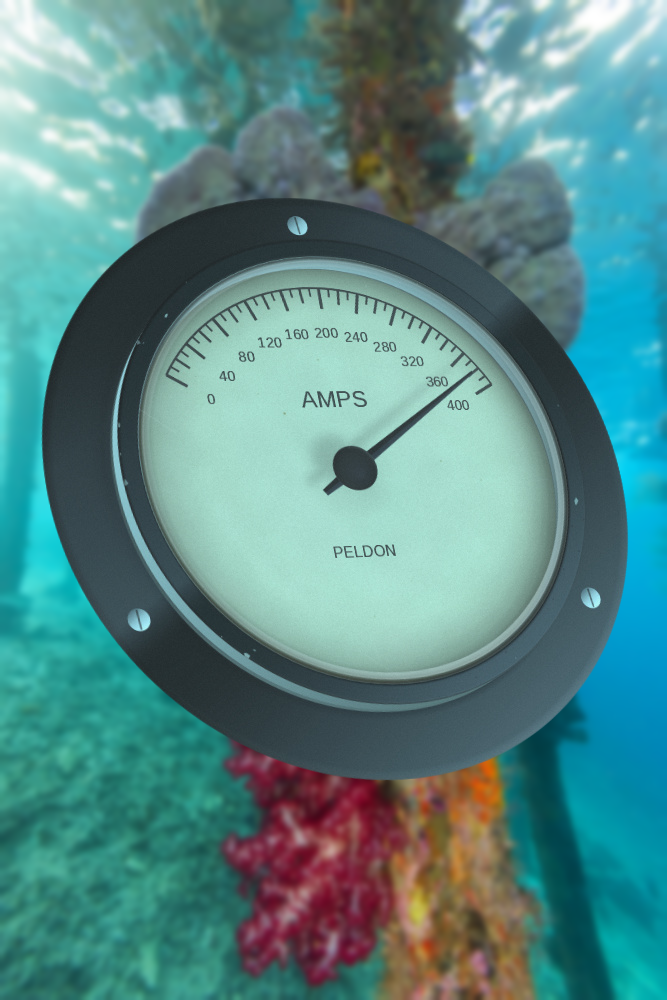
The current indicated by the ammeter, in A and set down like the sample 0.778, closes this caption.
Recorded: 380
